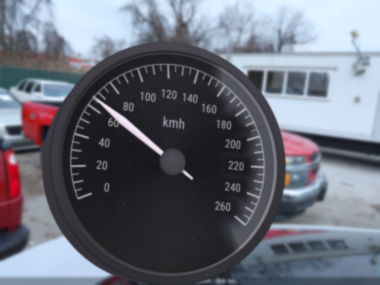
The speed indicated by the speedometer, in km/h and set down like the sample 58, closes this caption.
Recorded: 65
